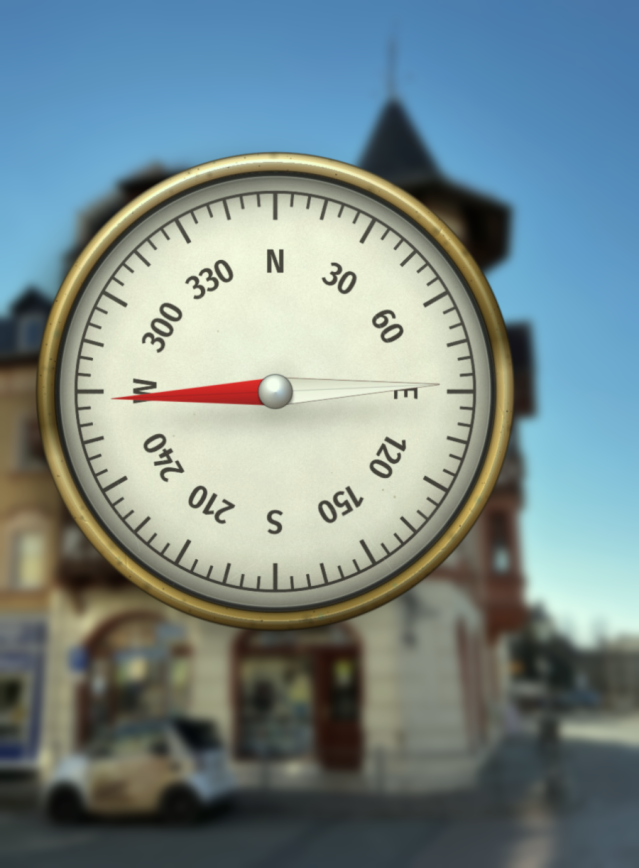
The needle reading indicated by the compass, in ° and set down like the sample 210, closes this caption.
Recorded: 267.5
